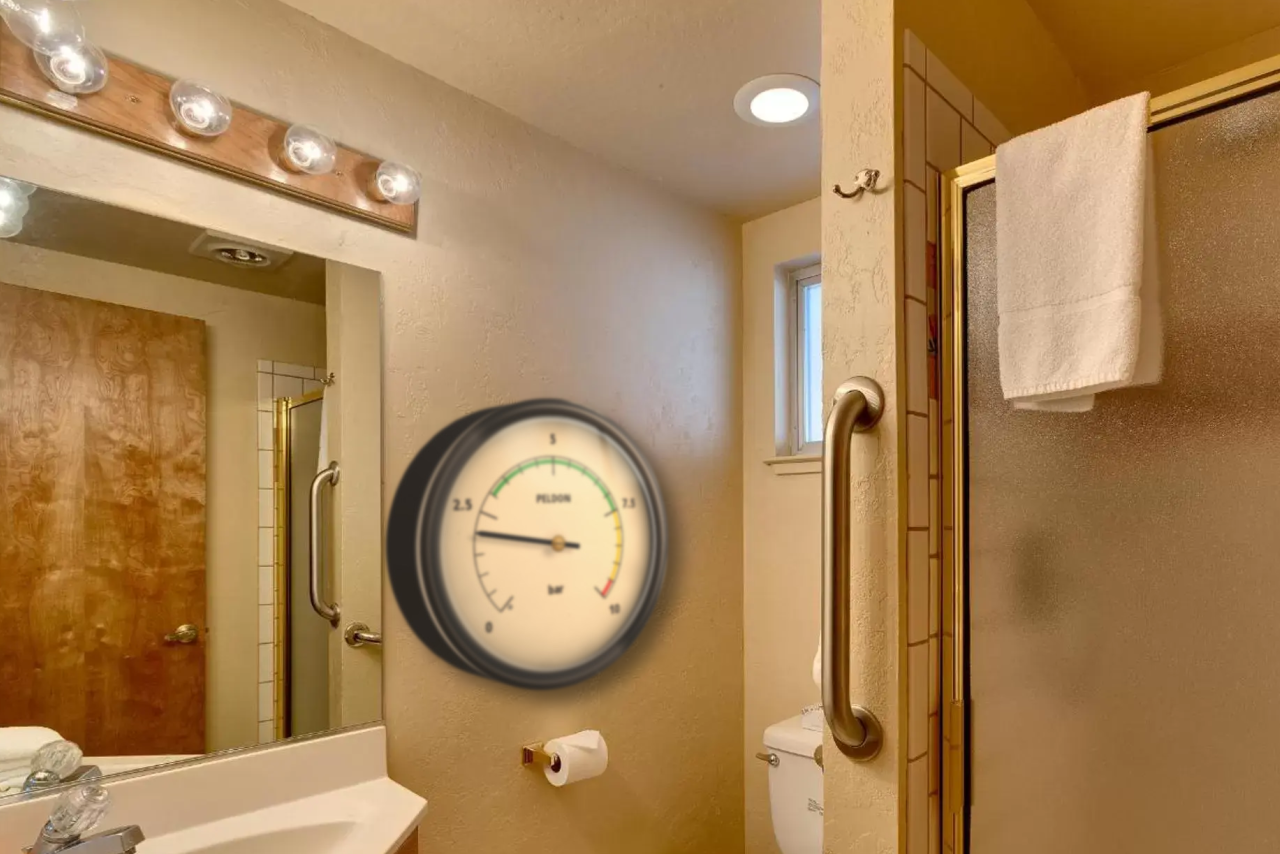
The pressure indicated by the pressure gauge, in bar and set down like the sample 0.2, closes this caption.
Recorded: 2
